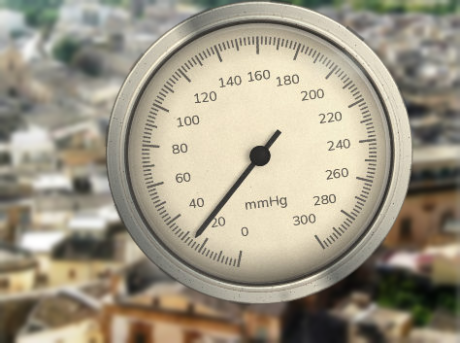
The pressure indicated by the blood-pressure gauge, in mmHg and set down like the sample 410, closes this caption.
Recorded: 26
